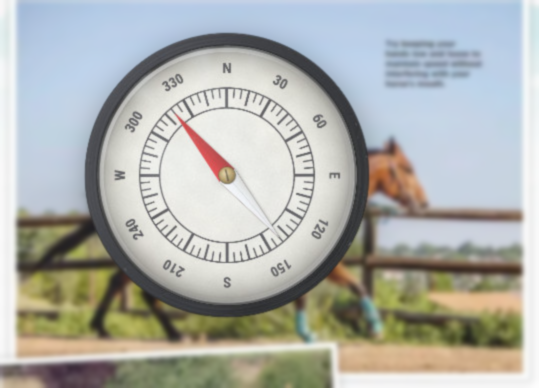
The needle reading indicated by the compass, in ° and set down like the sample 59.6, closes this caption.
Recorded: 320
